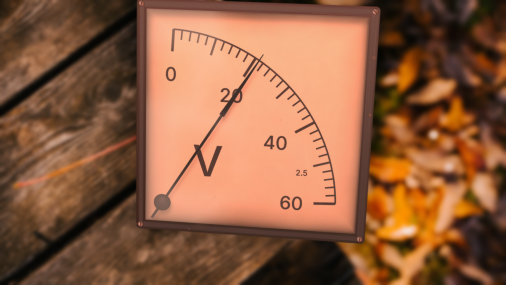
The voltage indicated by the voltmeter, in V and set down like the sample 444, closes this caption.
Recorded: 21
